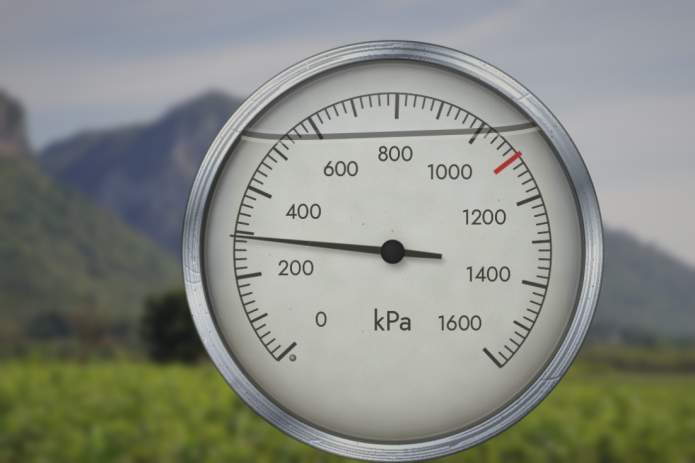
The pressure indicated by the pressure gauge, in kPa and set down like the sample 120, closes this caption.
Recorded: 290
